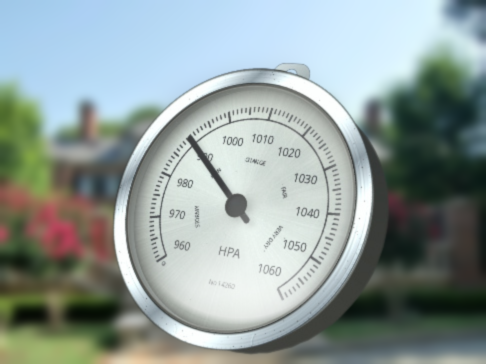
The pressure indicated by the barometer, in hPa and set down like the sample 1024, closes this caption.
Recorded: 990
